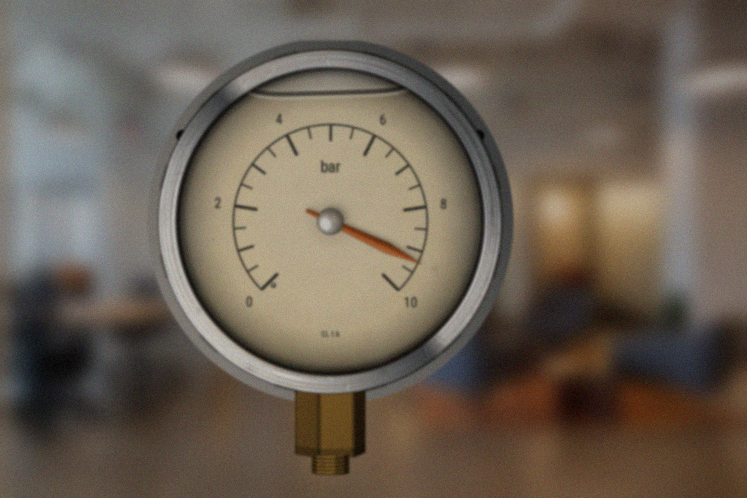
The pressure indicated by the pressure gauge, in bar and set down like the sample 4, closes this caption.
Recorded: 9.25
